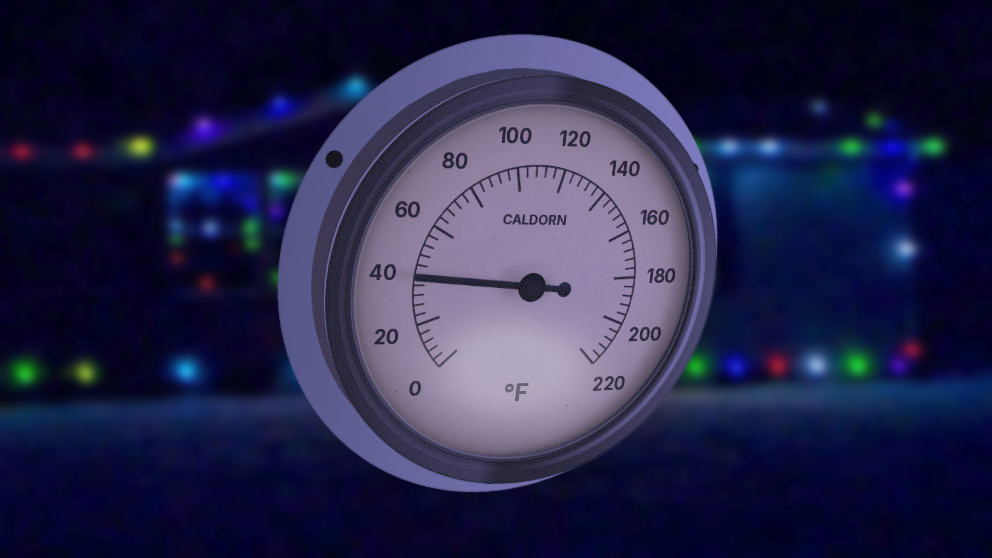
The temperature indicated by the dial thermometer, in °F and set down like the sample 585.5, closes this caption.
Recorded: 40
